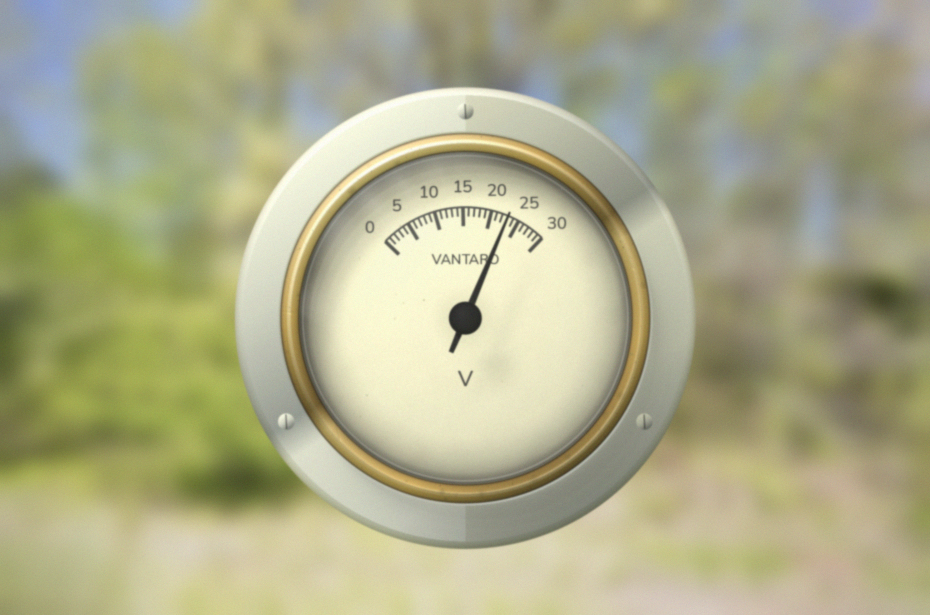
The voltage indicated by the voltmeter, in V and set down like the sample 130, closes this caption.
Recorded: 23
